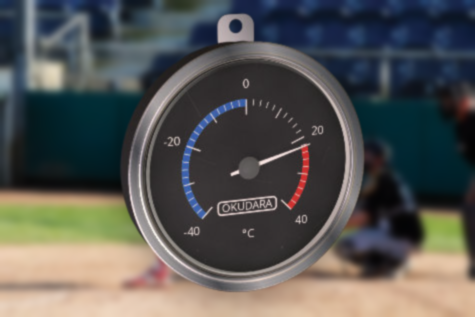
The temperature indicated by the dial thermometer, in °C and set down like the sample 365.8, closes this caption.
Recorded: 22
